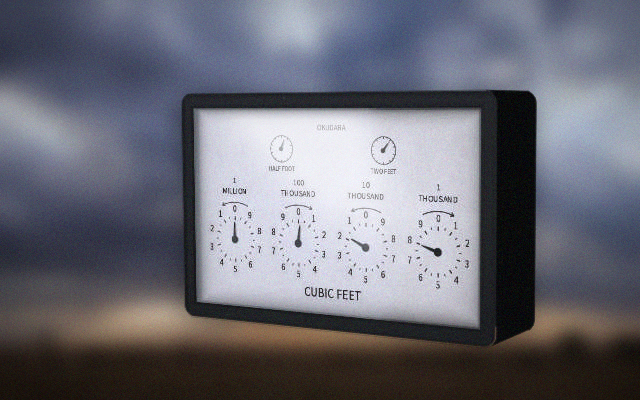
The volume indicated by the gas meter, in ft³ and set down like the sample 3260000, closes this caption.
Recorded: 1800
